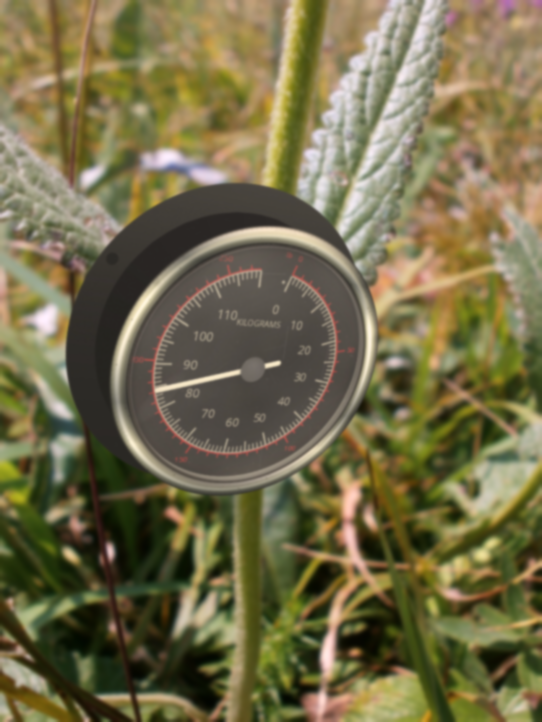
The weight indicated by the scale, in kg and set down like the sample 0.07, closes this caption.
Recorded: 85
